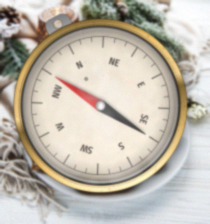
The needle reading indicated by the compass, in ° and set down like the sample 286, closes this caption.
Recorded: 330
